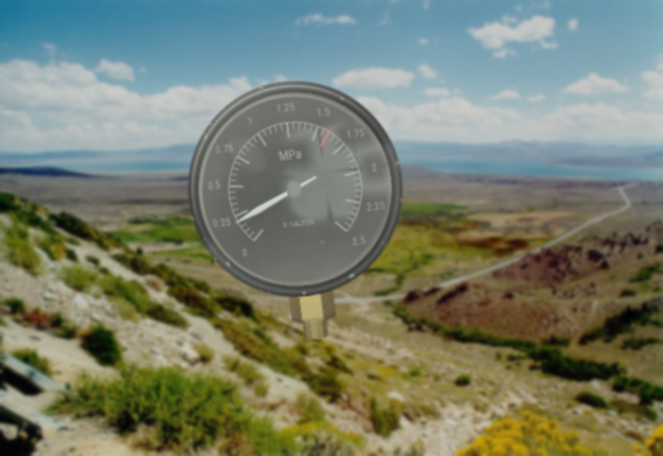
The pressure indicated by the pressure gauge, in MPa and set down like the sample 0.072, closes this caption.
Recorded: 0.2
